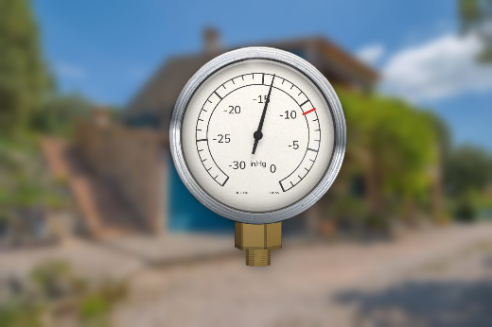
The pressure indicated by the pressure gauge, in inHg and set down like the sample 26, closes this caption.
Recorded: -14
